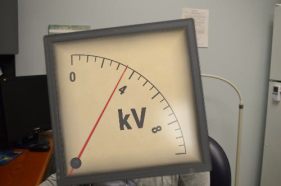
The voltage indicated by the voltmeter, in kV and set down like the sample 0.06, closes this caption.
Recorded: 3.5
